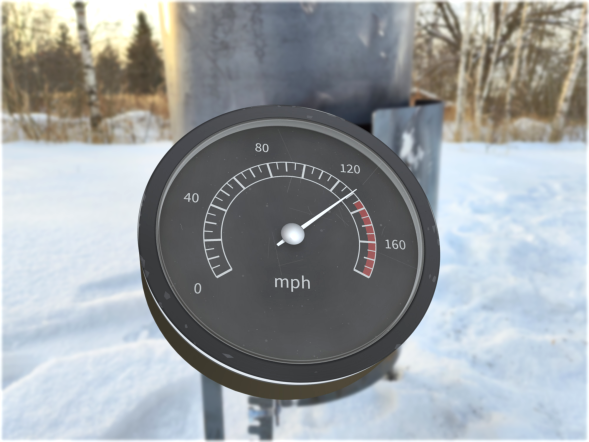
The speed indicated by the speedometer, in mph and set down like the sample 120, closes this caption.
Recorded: 130
